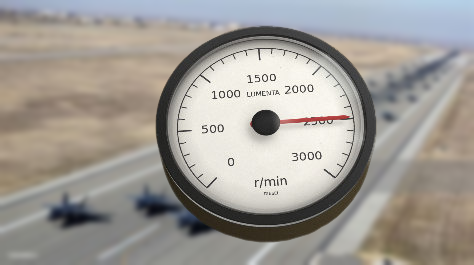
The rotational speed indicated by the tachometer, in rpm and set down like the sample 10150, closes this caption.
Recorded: 2500
